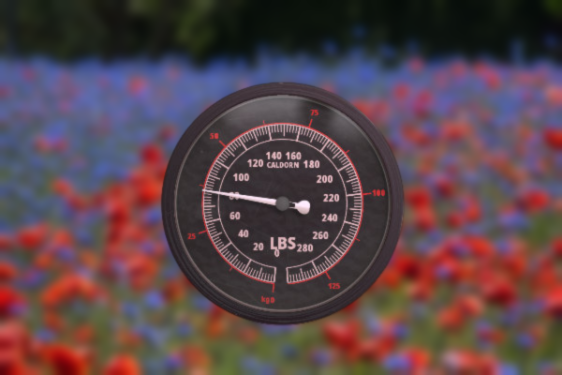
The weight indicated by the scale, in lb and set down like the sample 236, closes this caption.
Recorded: 80
